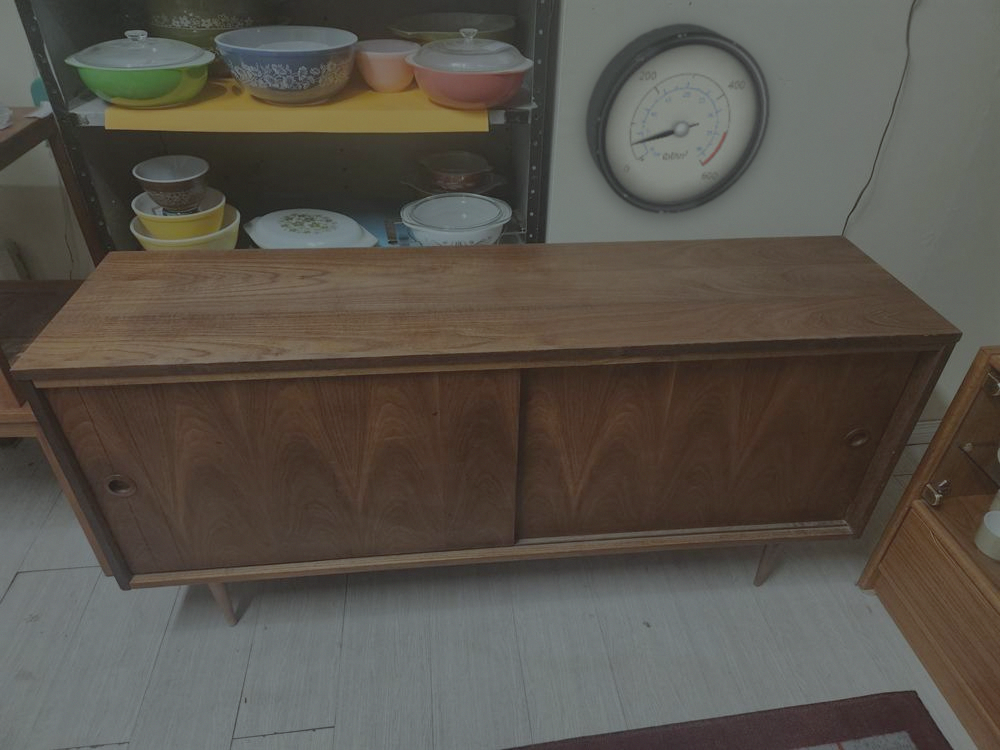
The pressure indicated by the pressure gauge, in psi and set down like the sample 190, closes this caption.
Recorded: 50
